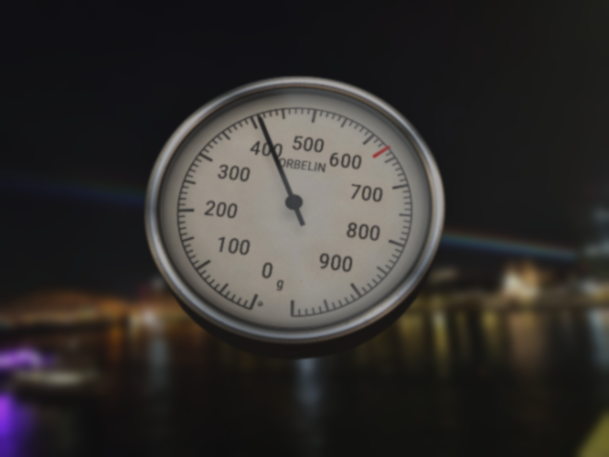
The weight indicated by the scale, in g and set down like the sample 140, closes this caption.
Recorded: 410
